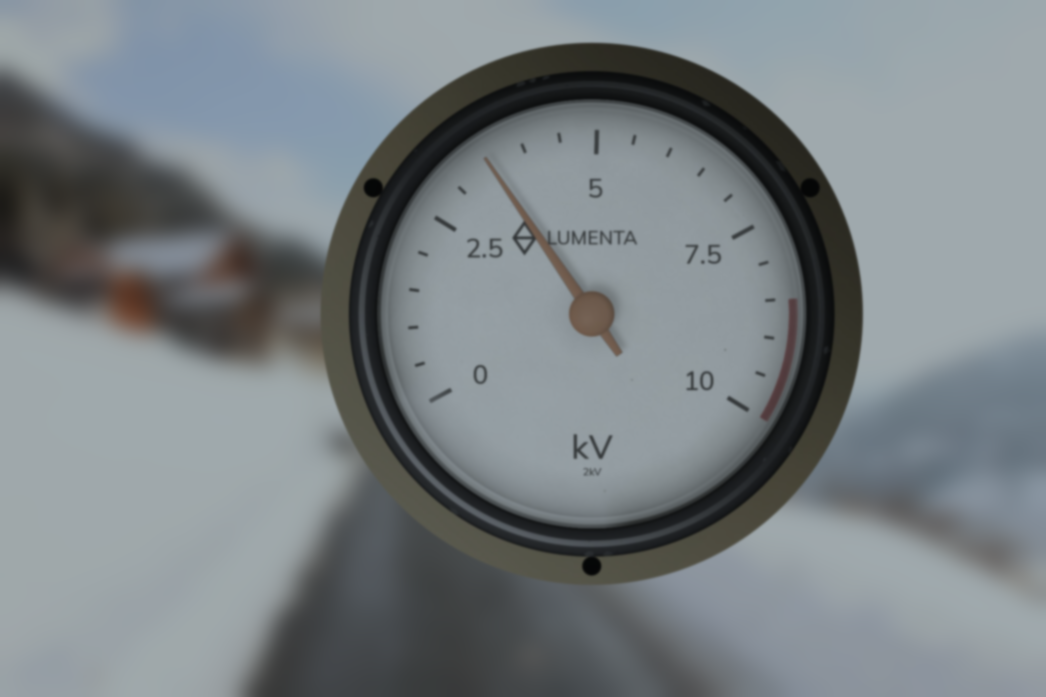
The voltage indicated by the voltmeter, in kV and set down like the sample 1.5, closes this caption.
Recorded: 3.5
